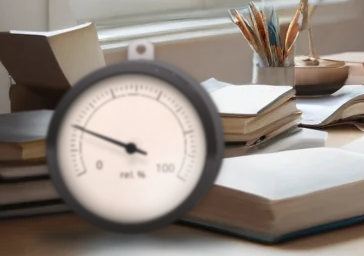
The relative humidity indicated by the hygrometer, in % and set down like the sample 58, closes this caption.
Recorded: 20
